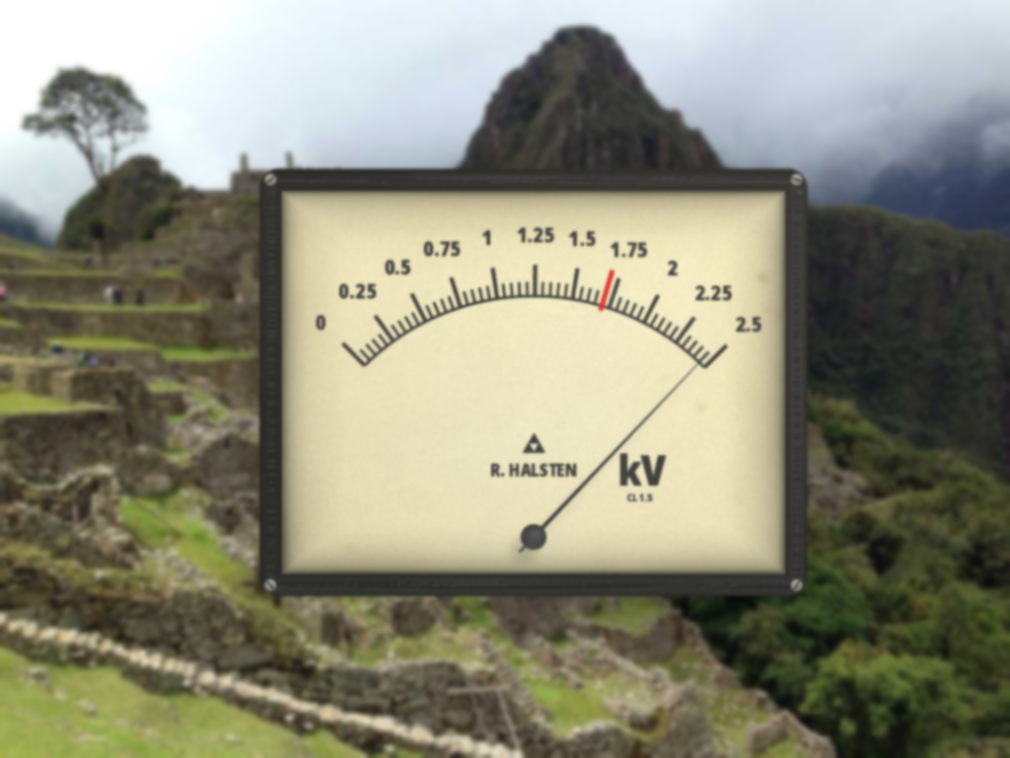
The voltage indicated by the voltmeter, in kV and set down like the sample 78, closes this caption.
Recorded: 2.45
